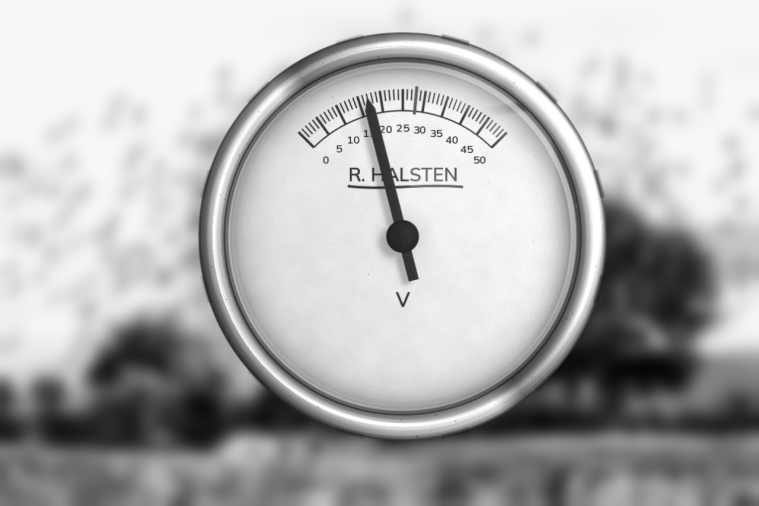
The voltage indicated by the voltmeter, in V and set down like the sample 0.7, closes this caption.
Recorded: 17
